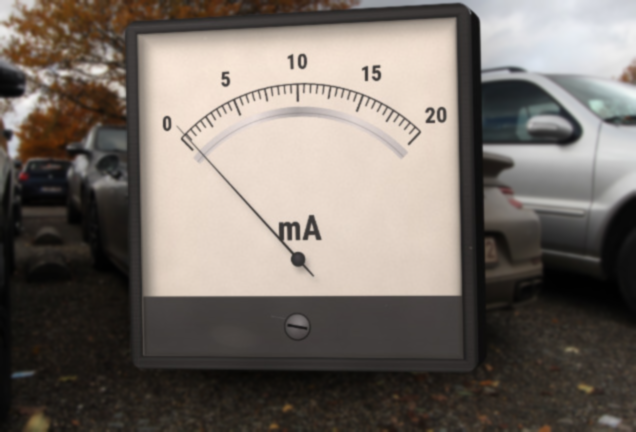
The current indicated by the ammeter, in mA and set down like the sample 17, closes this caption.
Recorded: 0.5
